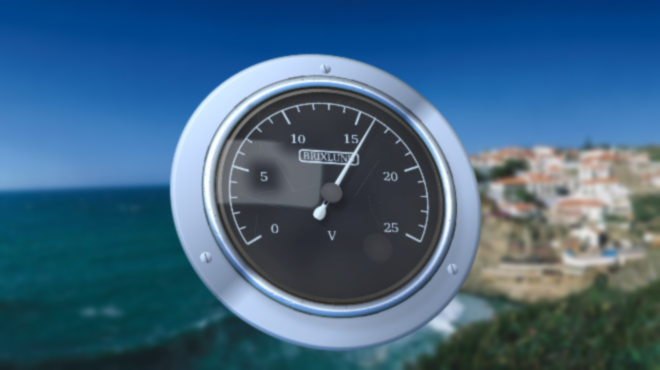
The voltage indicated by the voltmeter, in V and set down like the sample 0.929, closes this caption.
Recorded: 16
